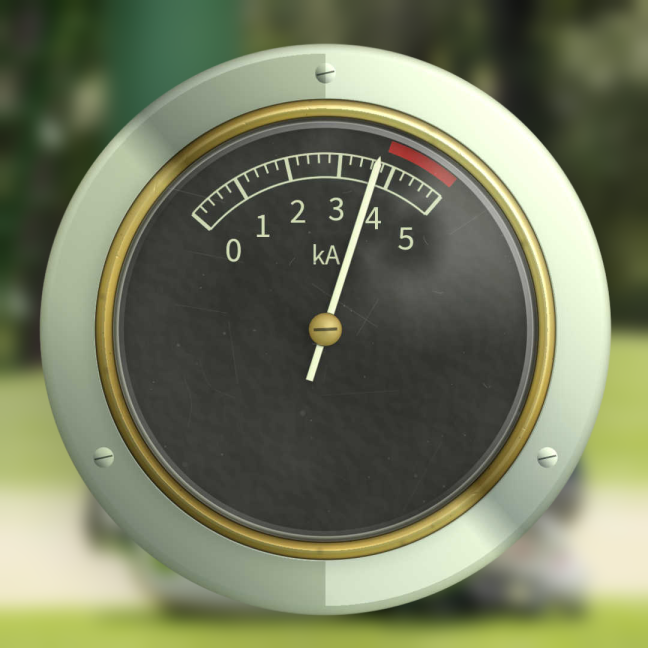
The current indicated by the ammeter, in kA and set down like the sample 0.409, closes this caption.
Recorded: 3.7
